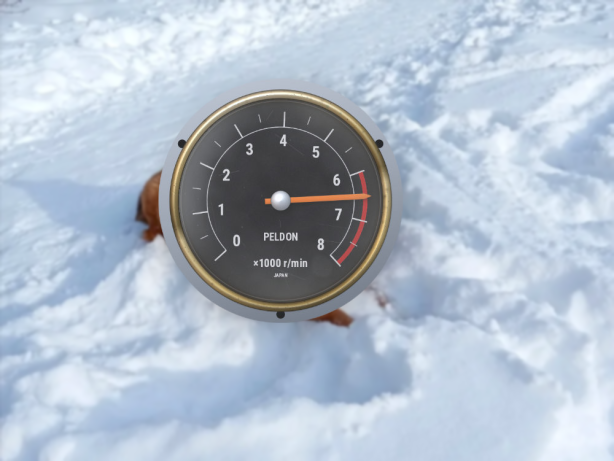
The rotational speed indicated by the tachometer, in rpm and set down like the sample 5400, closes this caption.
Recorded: 6500
